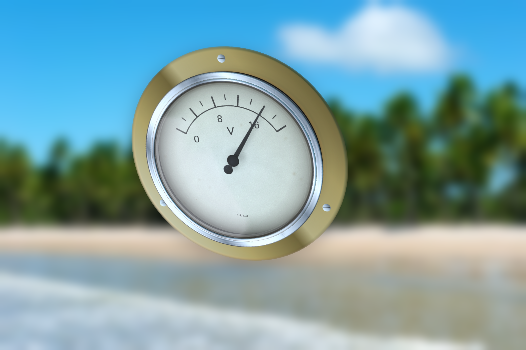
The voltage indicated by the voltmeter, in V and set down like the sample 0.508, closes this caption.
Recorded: 16
